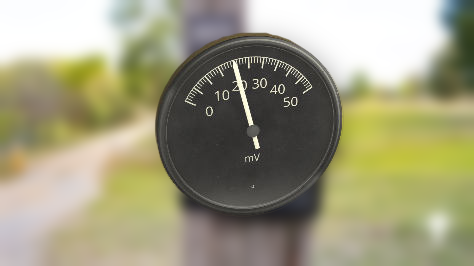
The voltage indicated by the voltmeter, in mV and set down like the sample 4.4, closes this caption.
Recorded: 20
